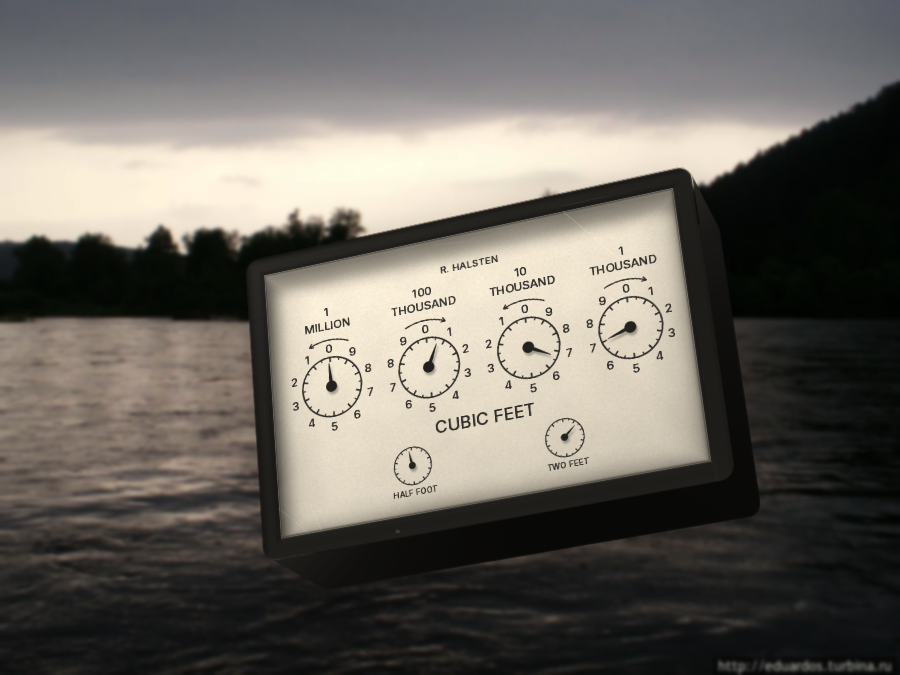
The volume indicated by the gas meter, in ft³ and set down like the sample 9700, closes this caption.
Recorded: 6700
